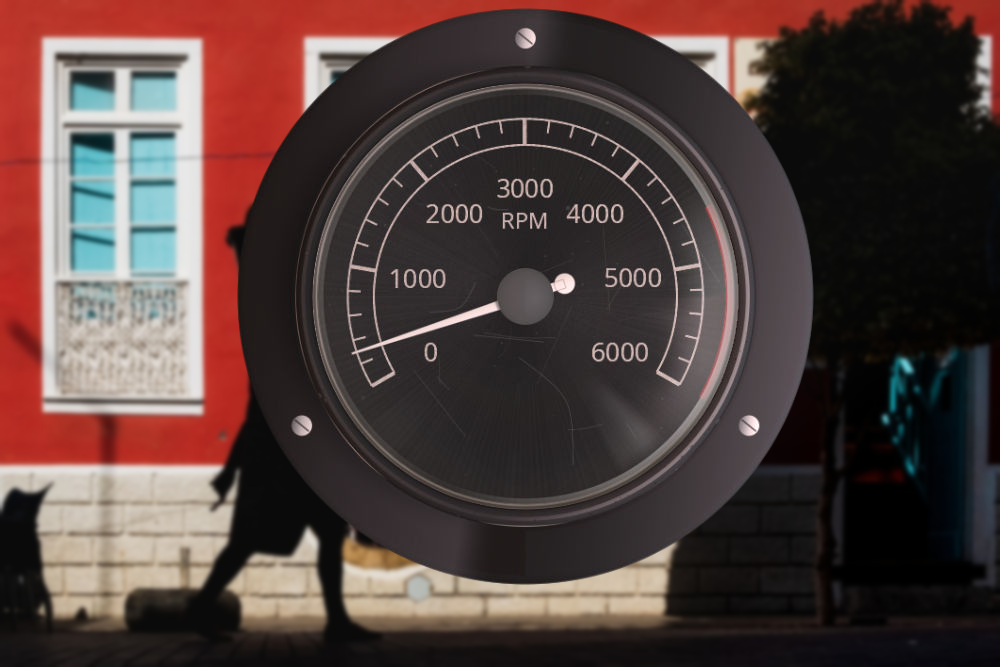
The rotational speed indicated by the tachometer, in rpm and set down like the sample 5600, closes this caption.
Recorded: 300
